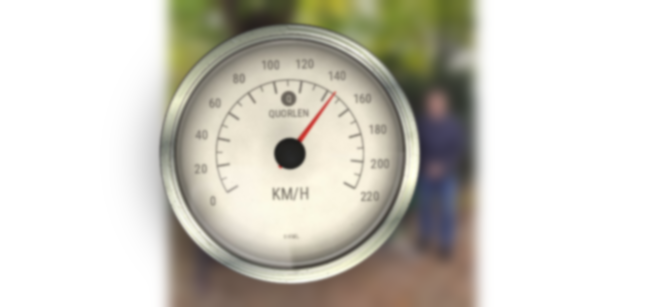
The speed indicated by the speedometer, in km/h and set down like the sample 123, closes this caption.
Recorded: 145
